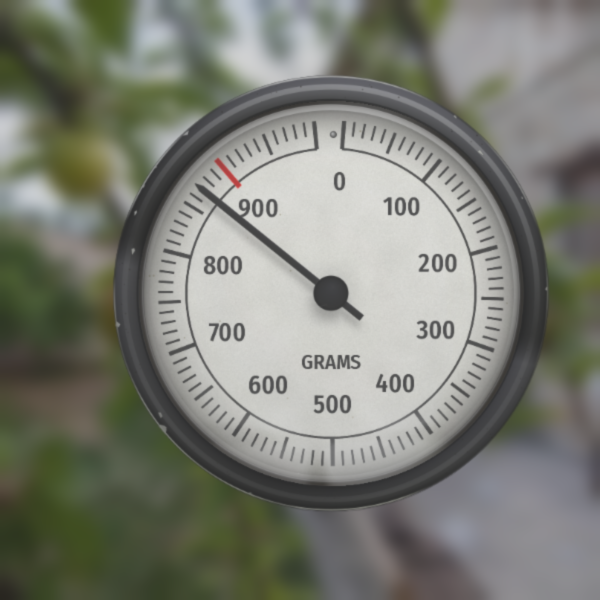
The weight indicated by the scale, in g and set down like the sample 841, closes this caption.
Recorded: 870
